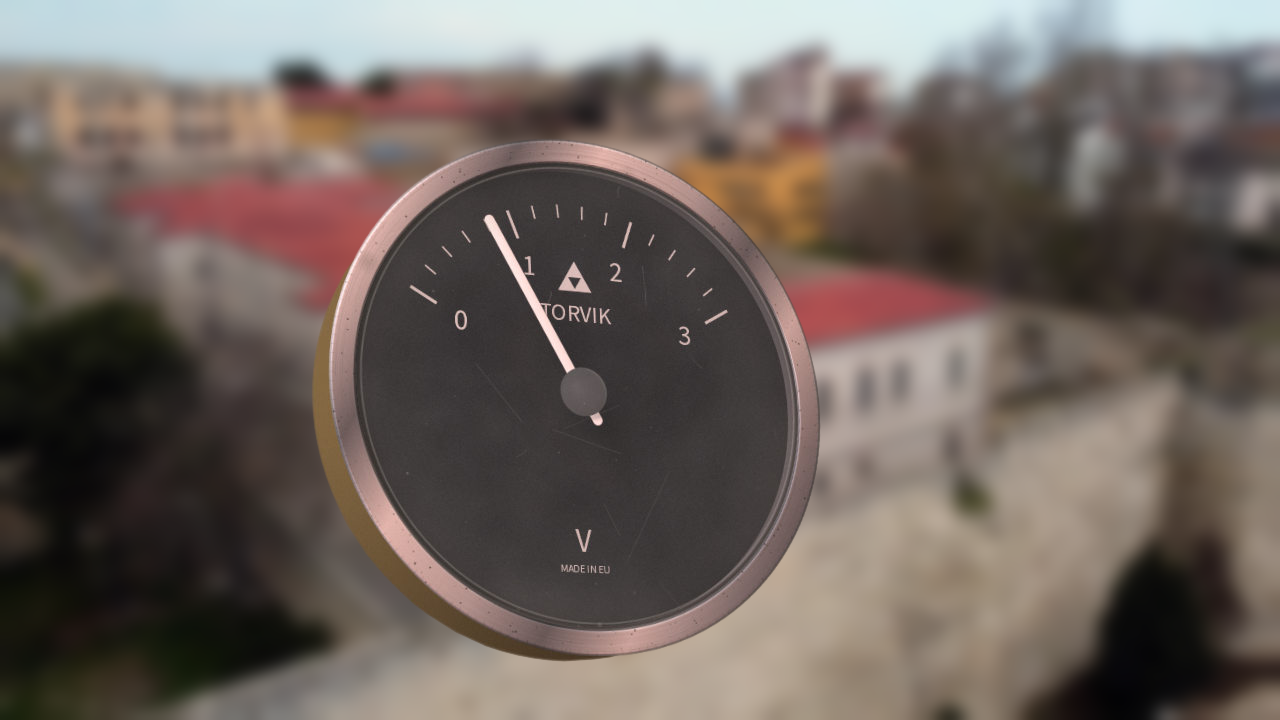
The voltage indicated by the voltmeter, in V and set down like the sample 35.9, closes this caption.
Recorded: 0.8
